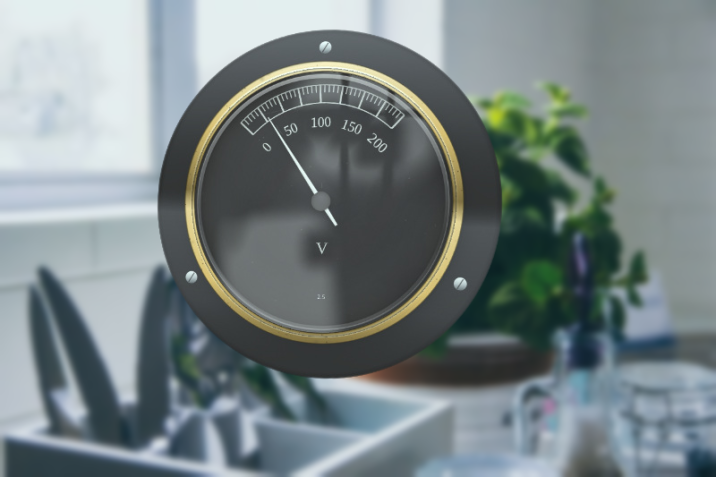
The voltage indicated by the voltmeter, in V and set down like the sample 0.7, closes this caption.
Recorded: 30
